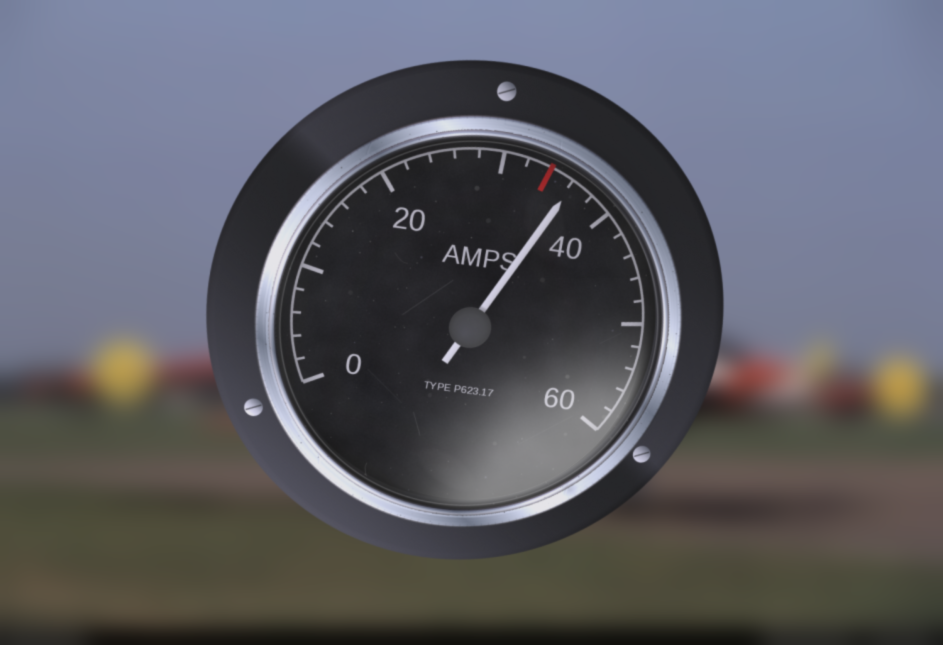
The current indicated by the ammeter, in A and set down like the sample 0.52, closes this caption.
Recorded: 36
